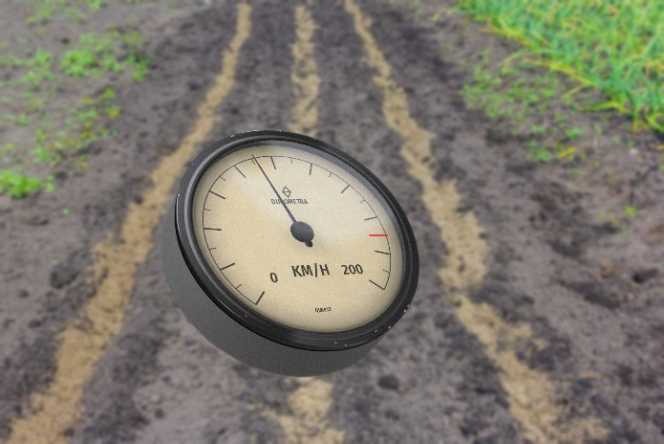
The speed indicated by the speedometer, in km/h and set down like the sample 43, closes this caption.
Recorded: 90
